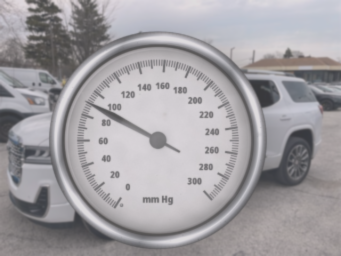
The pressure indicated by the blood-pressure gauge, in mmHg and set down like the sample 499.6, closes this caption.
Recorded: 90
